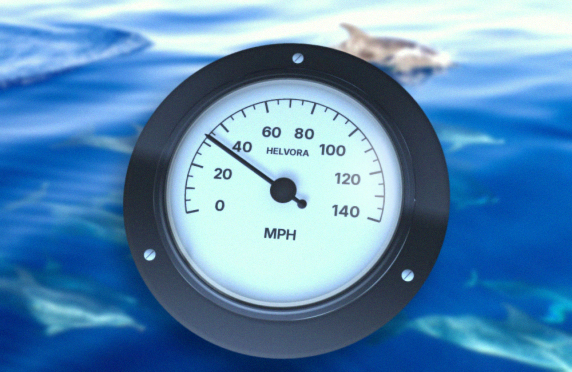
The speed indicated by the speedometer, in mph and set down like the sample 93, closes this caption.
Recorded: 32.5
